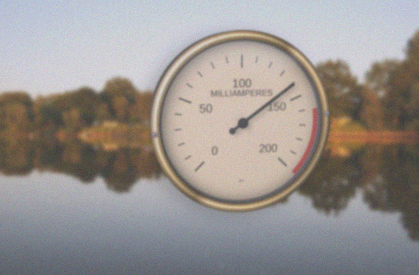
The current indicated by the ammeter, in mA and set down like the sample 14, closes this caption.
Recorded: 140
